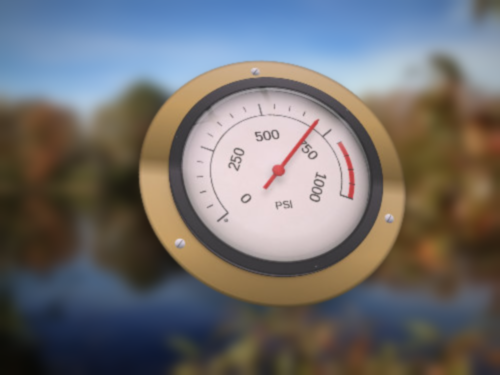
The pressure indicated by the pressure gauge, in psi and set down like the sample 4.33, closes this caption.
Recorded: 700
